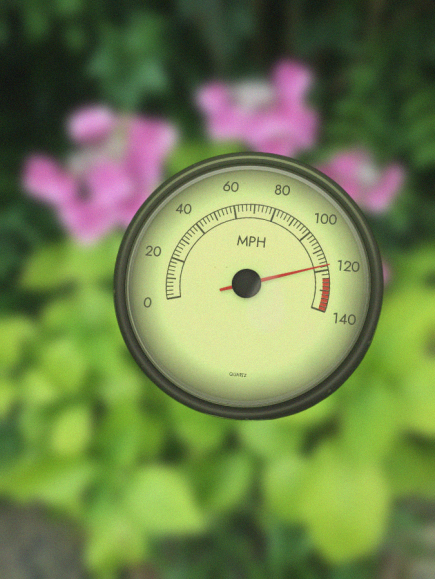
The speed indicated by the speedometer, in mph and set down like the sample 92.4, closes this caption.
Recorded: 118
